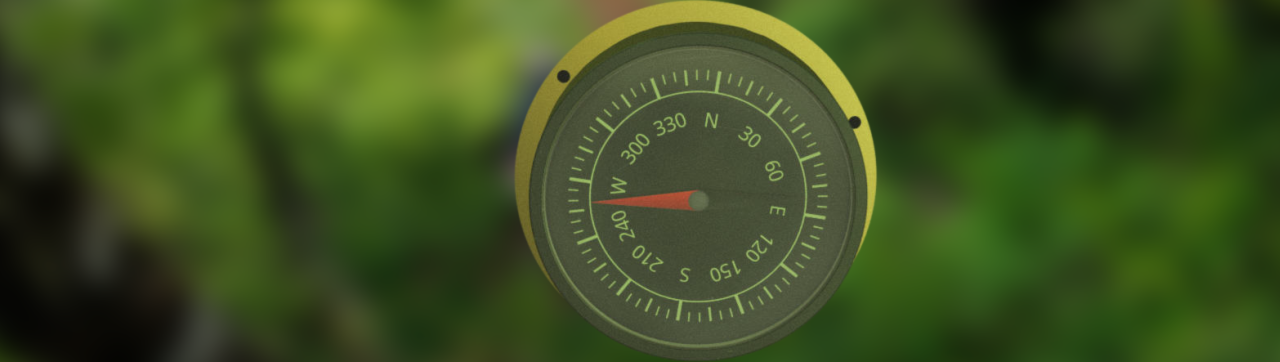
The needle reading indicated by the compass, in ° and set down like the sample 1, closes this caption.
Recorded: 260
